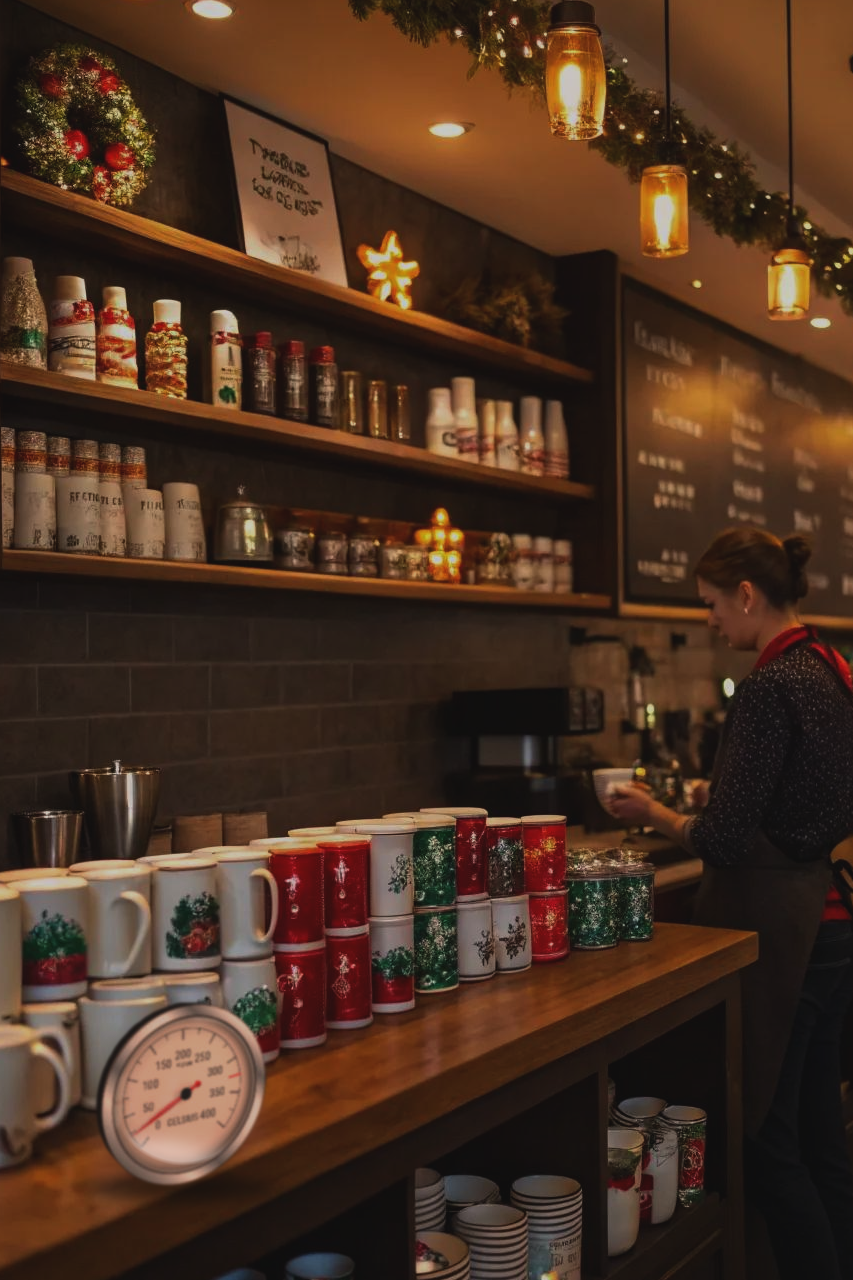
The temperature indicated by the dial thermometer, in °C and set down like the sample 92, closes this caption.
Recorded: 25
